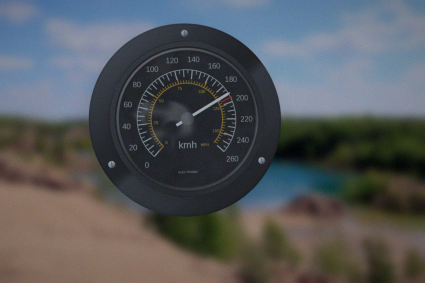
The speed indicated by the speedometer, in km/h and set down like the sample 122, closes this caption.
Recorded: 190
